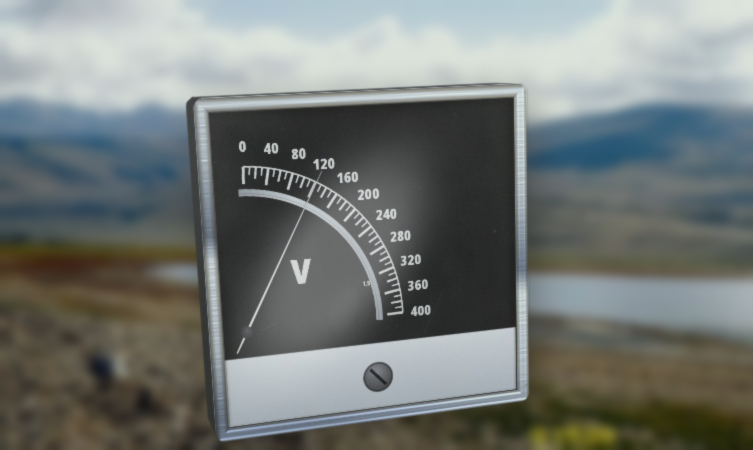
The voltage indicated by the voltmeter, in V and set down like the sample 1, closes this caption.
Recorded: 120
